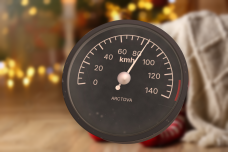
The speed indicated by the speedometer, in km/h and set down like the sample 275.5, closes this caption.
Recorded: 85
